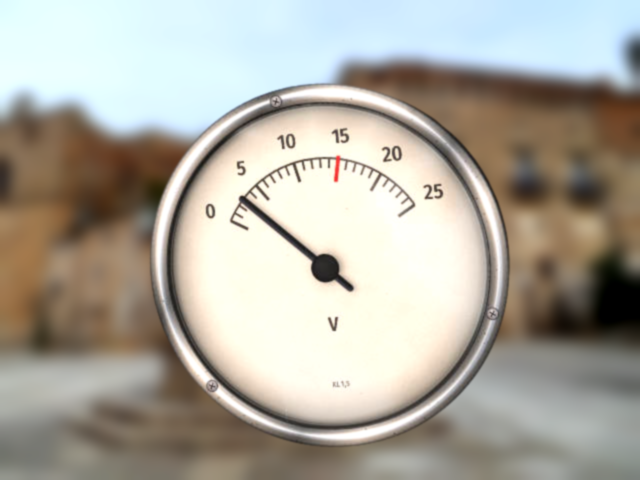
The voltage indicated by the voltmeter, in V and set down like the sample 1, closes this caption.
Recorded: 3
